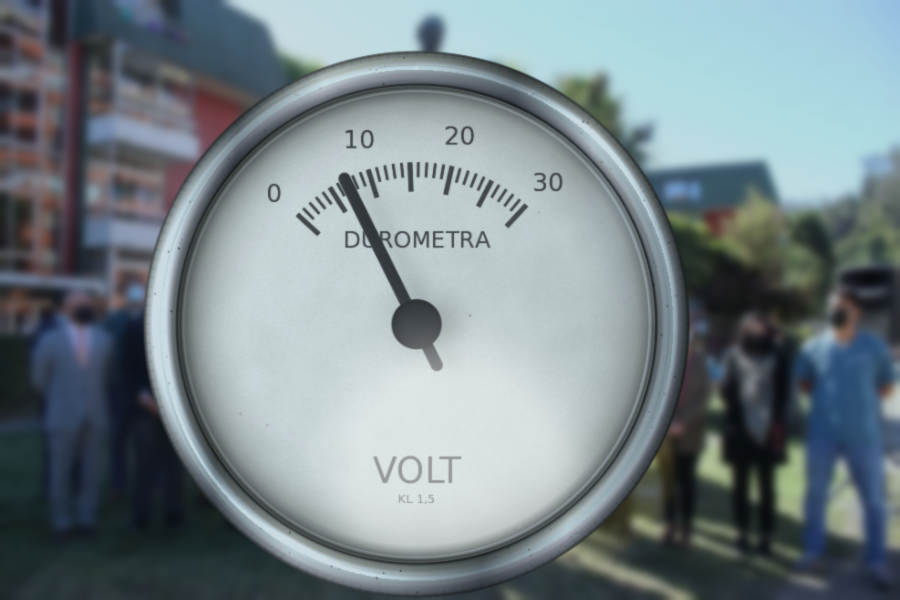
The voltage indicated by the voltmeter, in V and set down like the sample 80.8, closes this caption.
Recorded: 7
